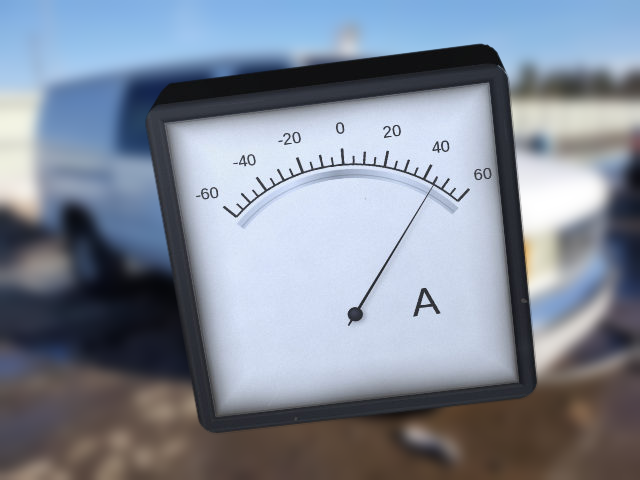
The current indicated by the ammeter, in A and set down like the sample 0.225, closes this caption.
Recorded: 45
